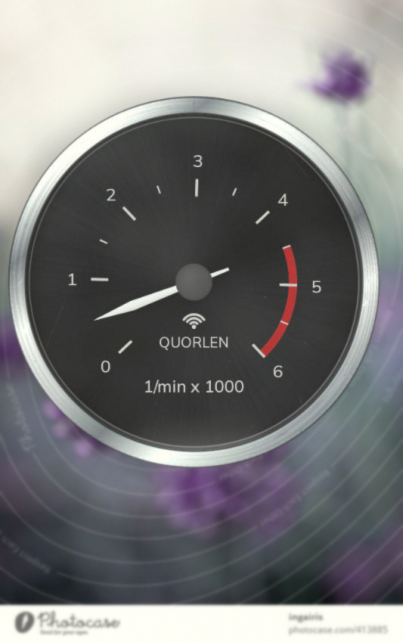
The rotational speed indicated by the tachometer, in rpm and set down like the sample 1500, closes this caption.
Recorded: 500
